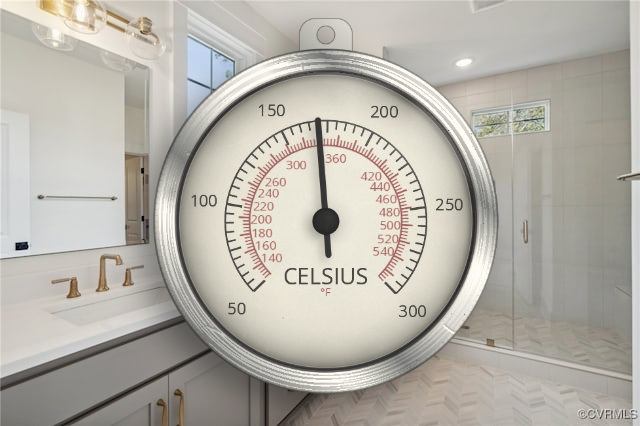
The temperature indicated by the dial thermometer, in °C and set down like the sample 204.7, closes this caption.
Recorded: 170
